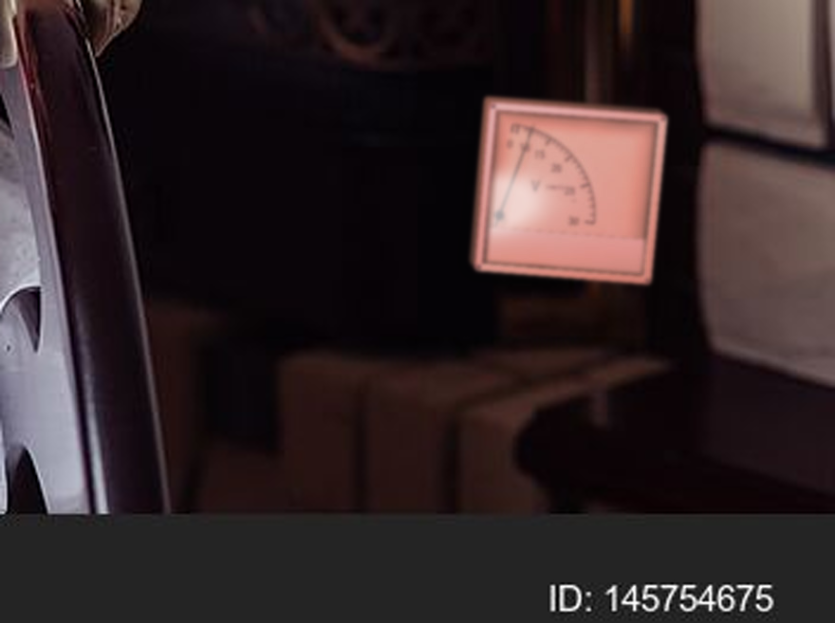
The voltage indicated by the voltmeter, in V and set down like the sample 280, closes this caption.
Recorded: 10
